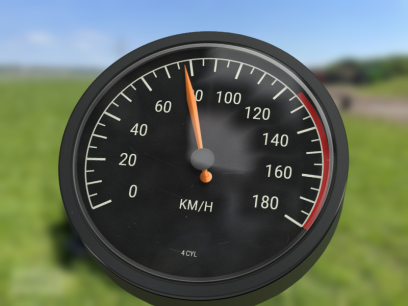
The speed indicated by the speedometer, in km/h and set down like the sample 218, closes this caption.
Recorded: 77.5
